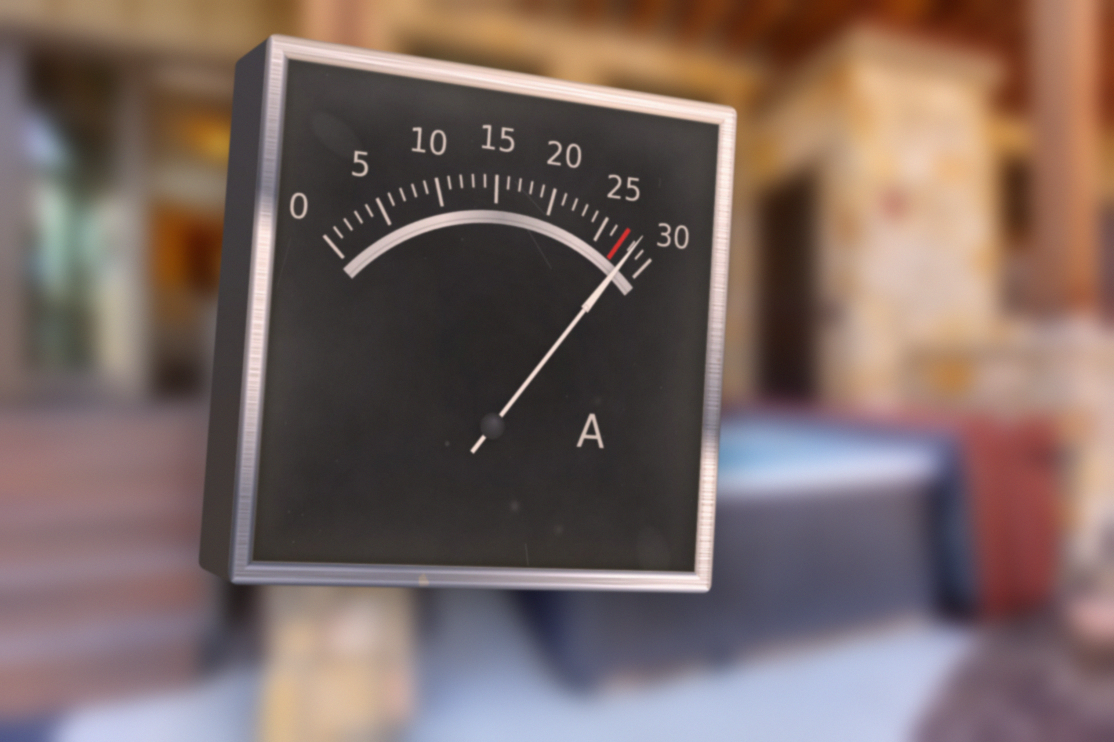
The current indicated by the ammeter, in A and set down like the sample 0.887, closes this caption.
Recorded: 28
